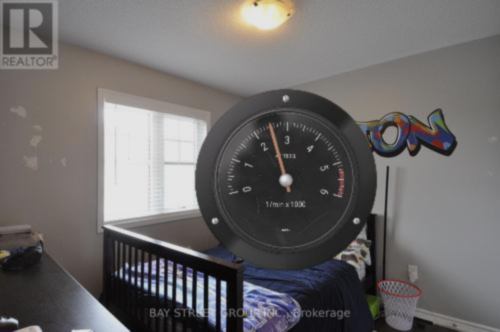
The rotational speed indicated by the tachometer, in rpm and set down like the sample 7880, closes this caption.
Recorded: 2500
